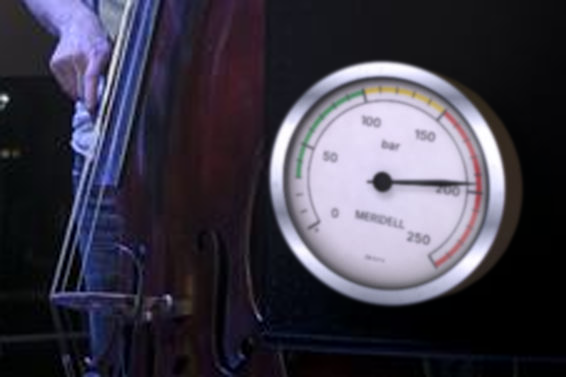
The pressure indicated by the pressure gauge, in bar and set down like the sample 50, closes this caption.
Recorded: 195
